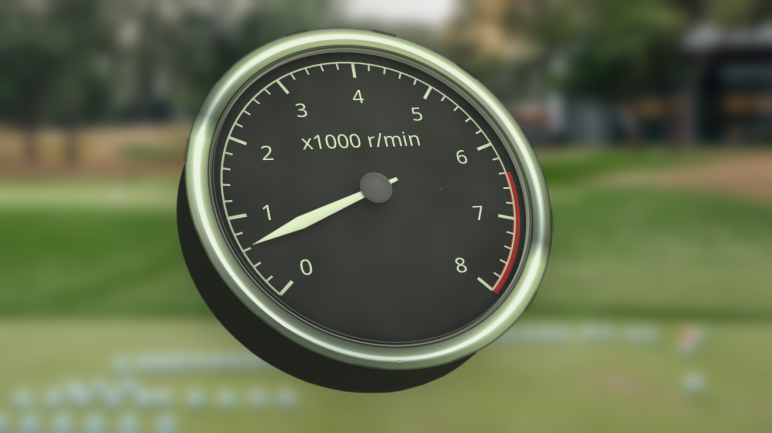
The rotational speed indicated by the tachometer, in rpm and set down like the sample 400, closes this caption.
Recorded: 600
